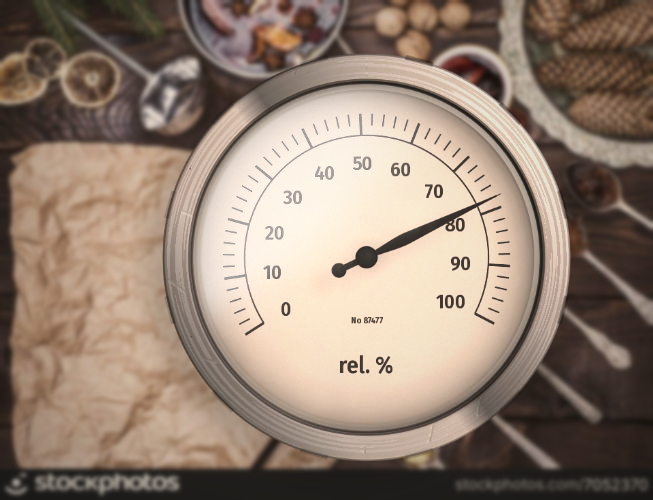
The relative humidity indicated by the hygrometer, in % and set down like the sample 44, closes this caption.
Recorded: 78
